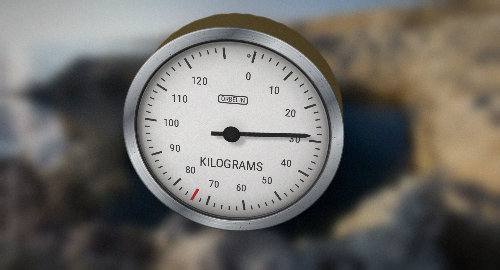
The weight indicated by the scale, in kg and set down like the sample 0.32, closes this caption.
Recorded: 28
